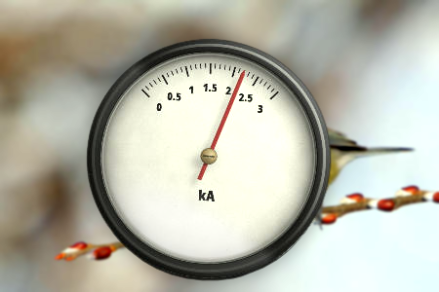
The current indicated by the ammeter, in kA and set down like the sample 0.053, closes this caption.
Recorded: 2.2
